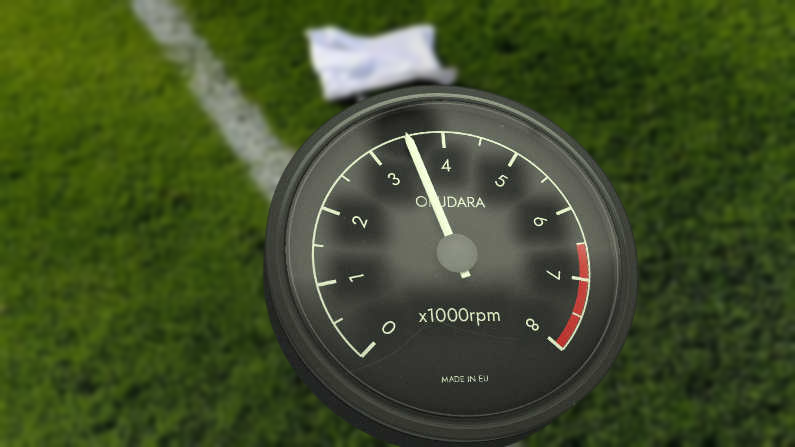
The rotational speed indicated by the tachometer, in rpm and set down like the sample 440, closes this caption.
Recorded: 3500
